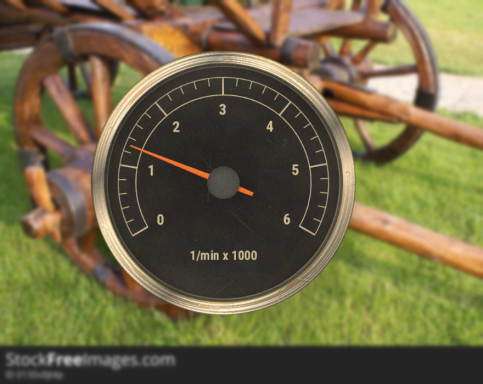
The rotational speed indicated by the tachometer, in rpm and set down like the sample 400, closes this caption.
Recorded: 1300
